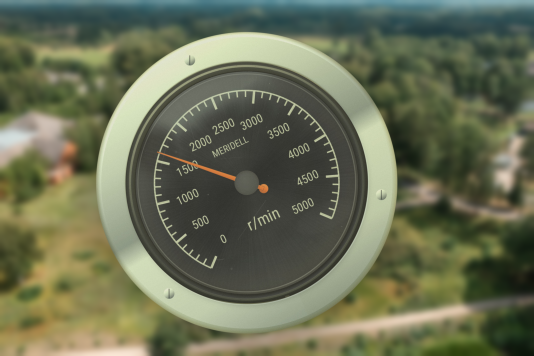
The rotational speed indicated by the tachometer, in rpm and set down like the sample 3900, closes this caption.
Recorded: 1600
